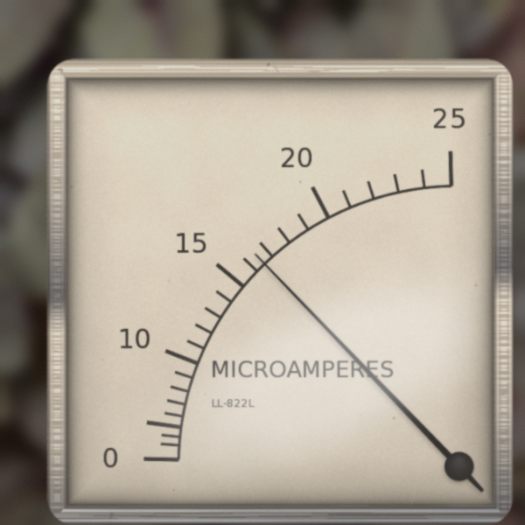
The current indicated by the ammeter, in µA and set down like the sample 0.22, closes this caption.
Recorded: 16.5
